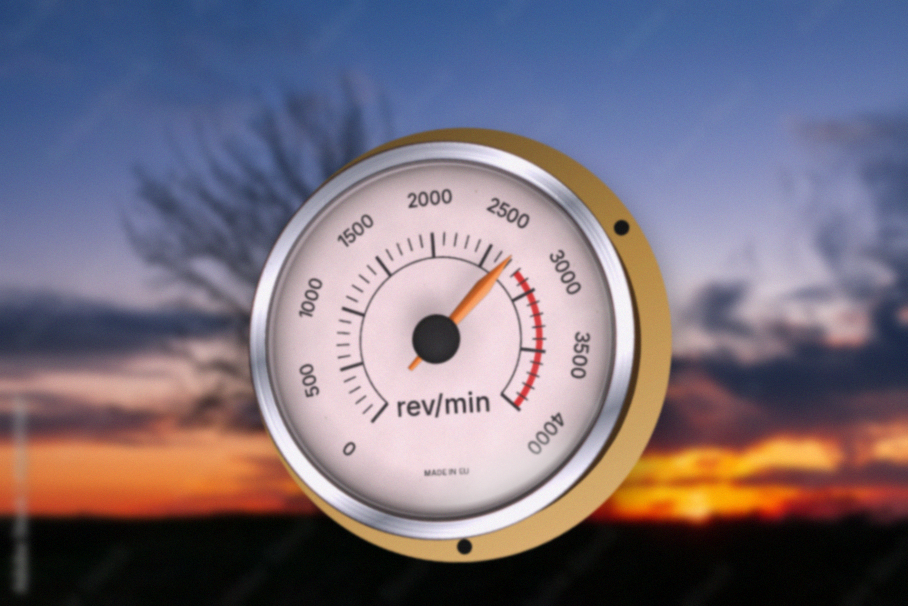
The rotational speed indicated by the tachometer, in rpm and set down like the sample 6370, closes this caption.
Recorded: 2700
